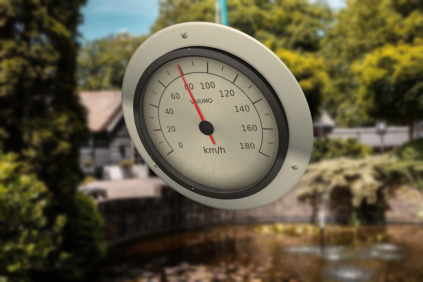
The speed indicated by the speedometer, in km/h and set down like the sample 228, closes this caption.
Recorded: 80
